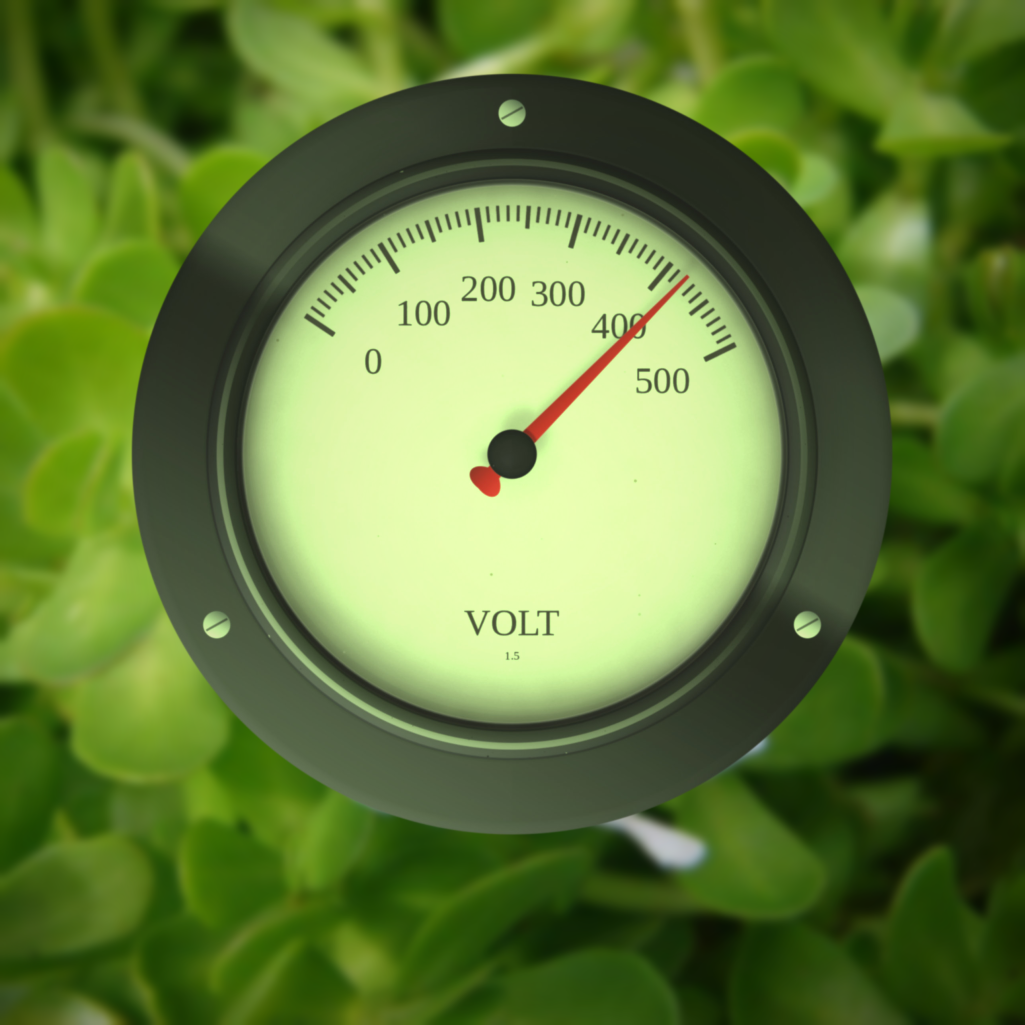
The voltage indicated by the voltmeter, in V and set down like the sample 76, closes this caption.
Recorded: 420
